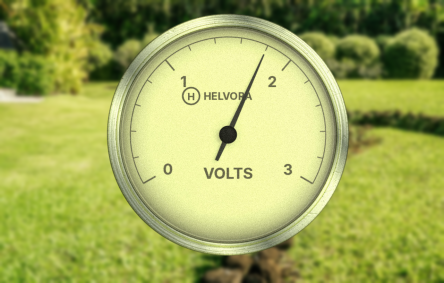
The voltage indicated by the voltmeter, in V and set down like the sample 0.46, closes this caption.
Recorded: 1.8
